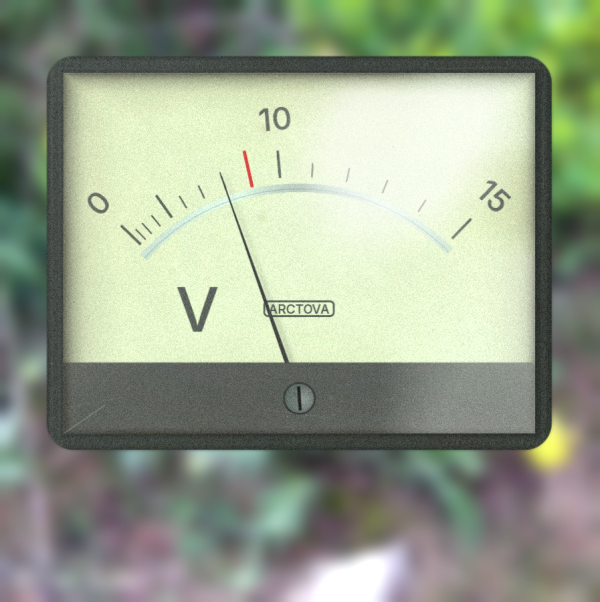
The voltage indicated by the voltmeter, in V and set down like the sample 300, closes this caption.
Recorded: 8
